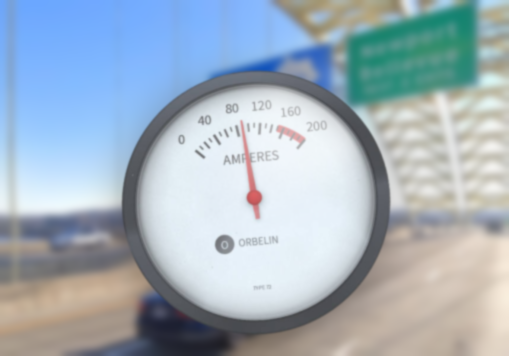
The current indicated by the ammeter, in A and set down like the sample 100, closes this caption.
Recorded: 90
